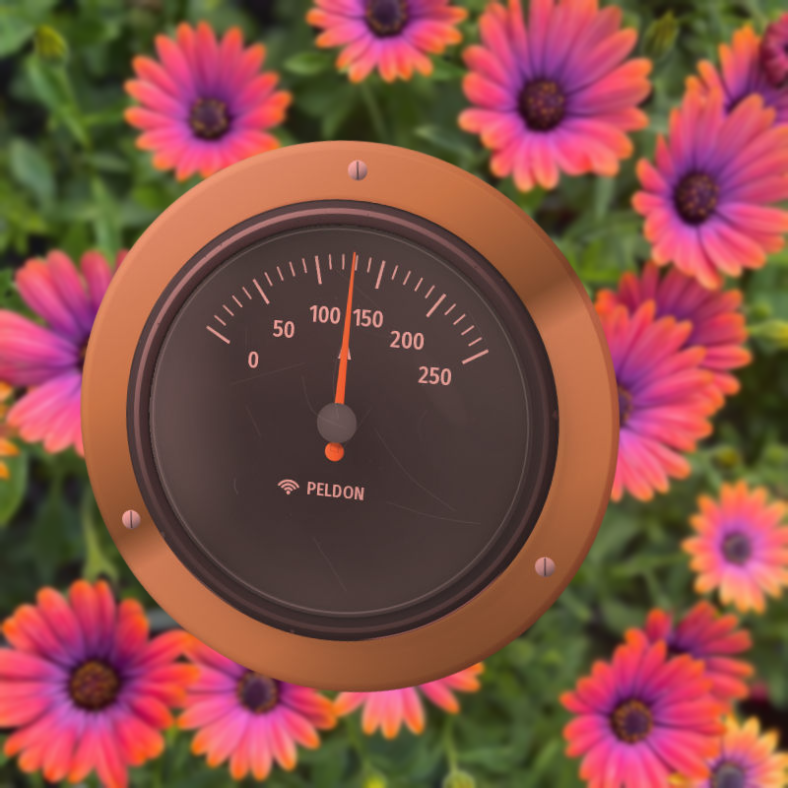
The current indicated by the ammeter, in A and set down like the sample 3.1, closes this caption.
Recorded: 130
